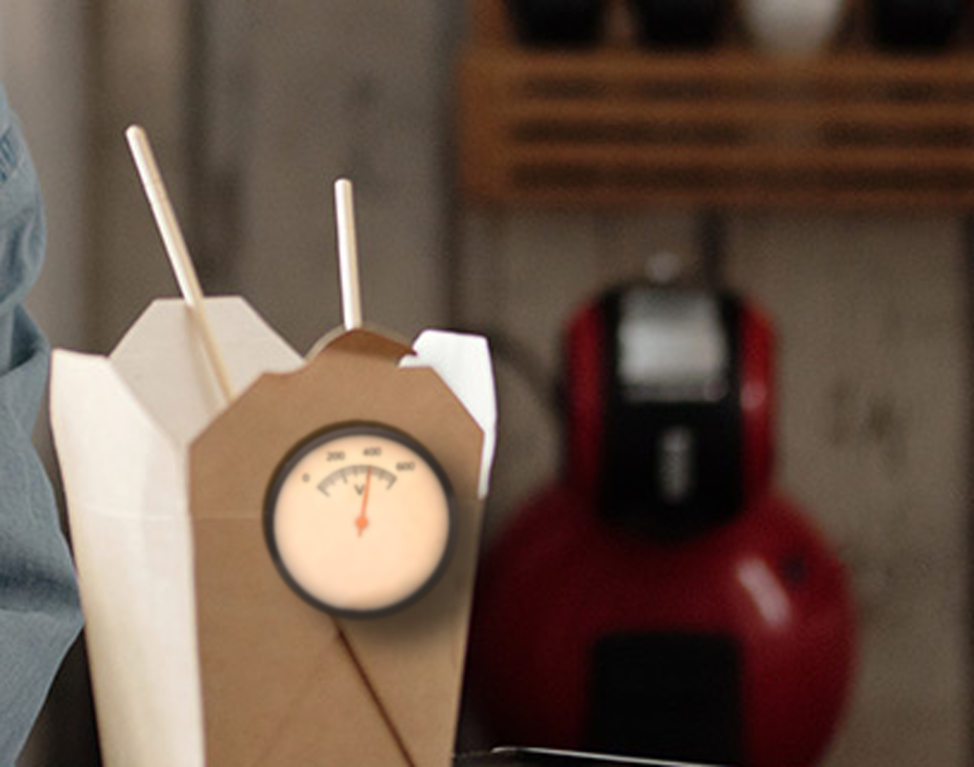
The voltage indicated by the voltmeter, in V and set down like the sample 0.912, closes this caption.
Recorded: 400
